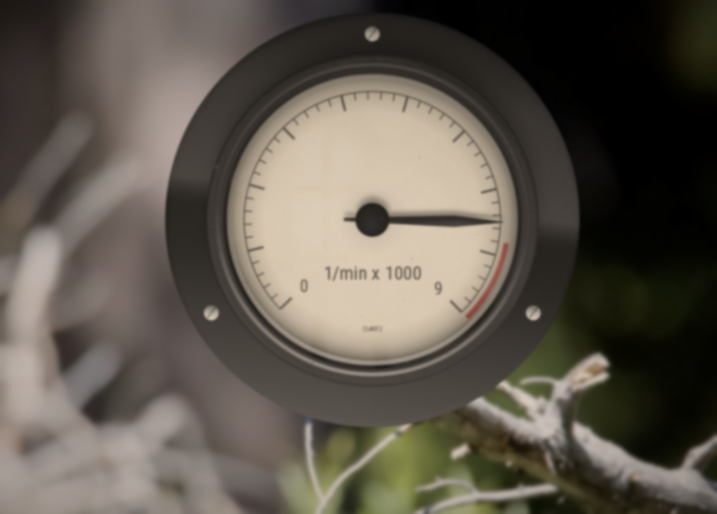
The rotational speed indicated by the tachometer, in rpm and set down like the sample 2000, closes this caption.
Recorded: 7500
